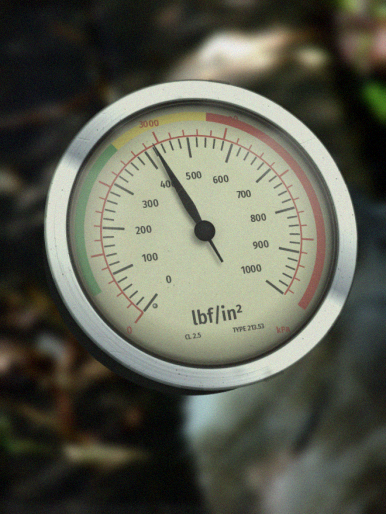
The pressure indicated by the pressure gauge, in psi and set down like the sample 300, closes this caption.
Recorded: 420
